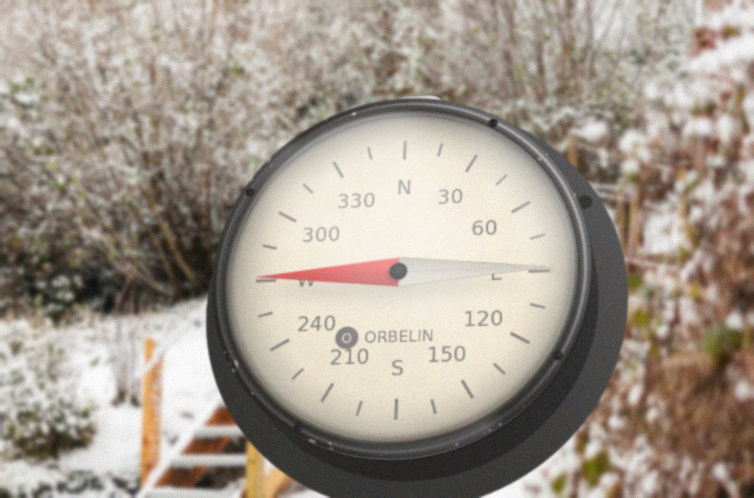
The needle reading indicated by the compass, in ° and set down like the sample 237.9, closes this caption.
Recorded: 270
